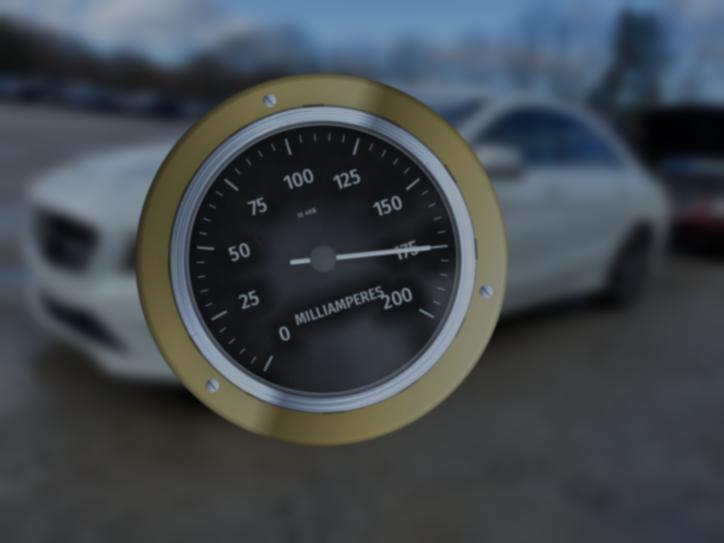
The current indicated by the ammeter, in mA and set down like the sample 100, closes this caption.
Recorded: 175
